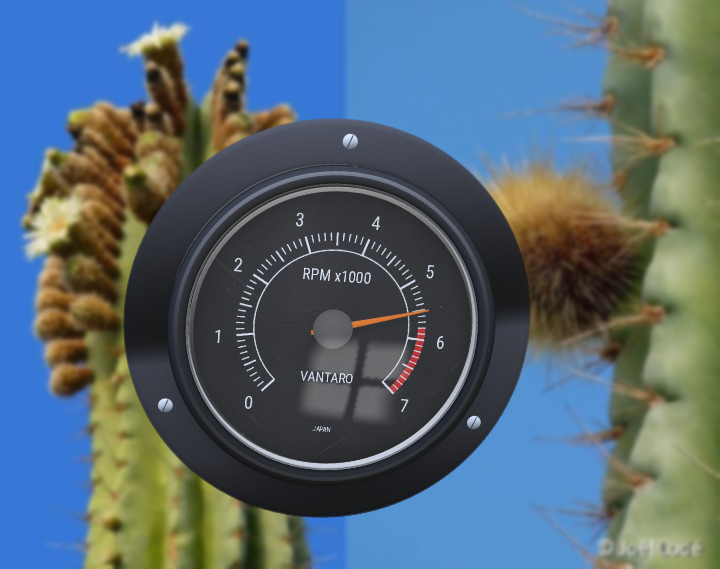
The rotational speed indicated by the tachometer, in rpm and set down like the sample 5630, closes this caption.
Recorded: 5500
